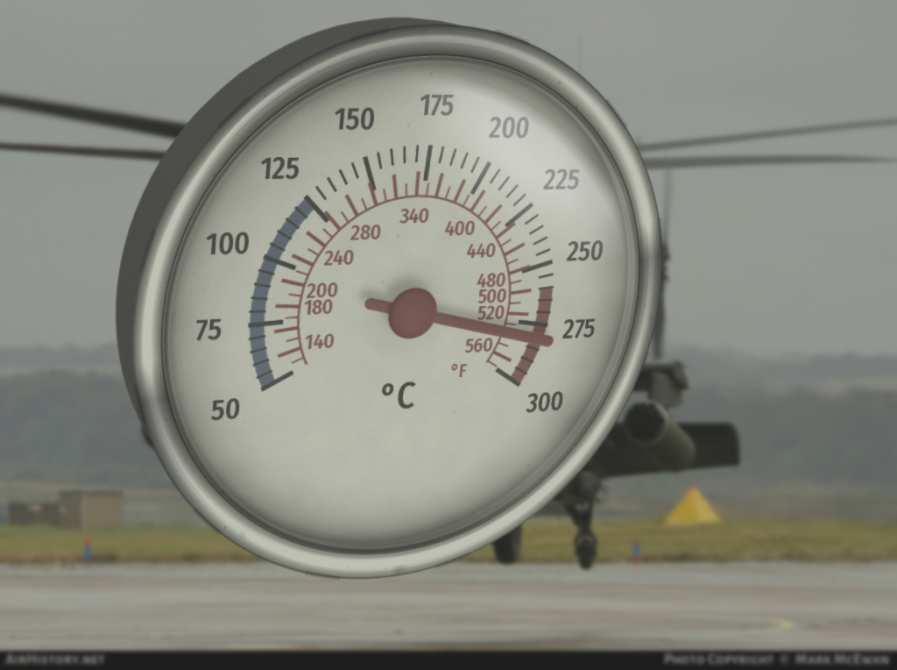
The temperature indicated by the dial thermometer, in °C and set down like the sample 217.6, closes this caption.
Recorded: 280
